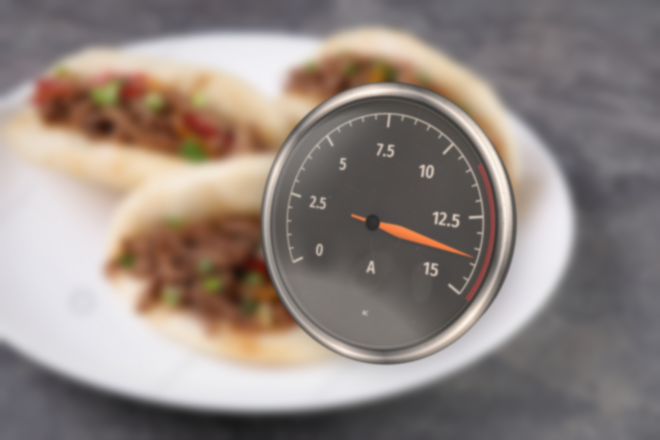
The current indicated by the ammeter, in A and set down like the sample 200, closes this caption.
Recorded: 13.75
